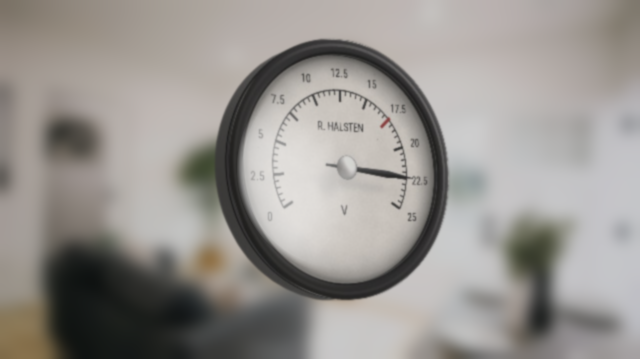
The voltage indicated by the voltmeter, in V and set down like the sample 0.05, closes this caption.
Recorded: 22.5
